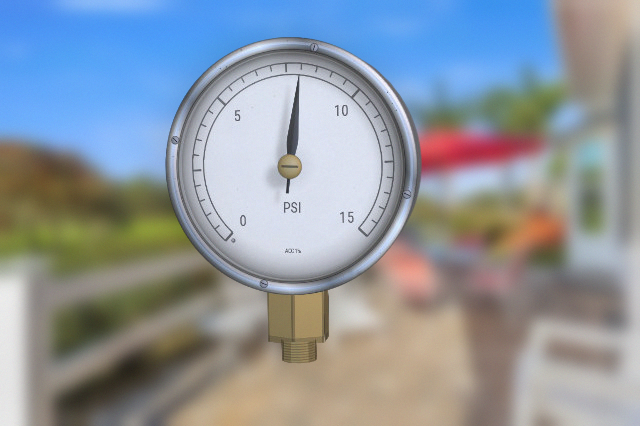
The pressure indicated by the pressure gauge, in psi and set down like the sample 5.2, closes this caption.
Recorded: 8
